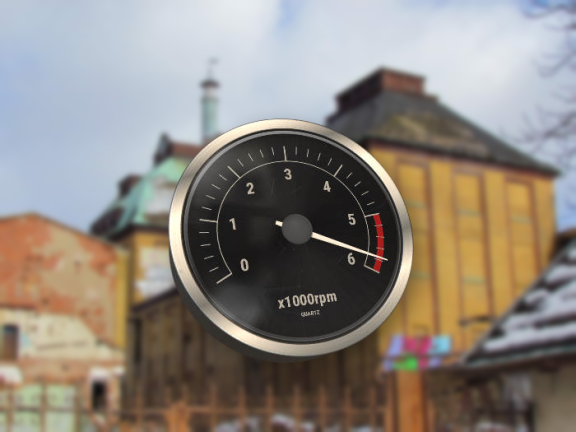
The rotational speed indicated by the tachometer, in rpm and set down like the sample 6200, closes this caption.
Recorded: 5800
